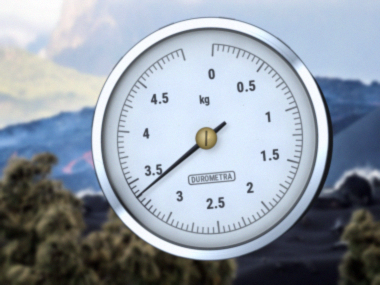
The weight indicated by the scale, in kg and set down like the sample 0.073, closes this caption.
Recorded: 3.35
